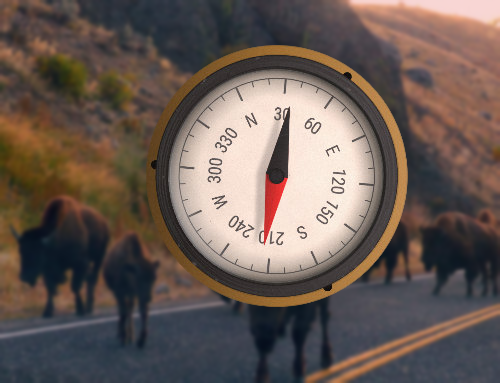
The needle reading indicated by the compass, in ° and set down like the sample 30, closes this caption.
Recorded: 215
